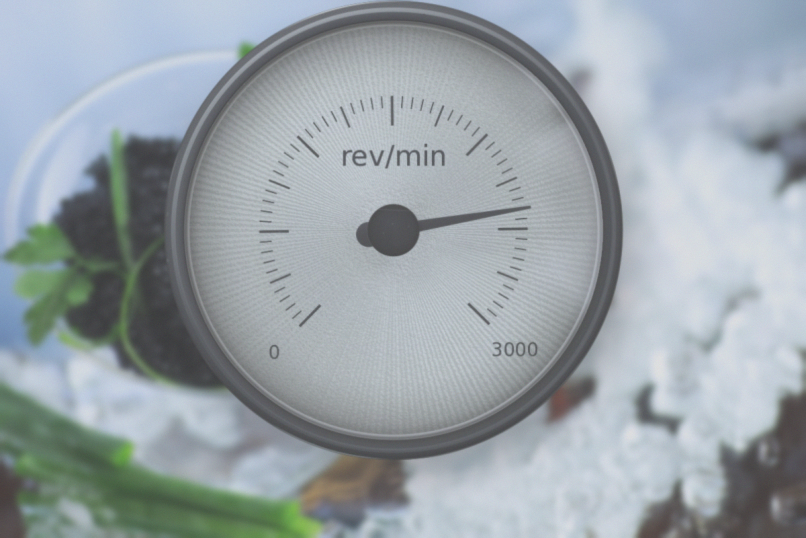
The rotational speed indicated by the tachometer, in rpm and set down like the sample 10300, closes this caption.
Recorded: 2400
